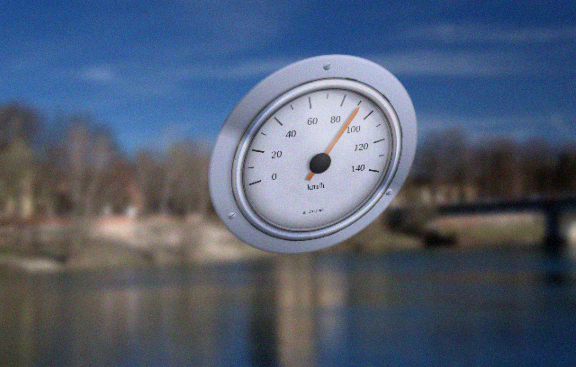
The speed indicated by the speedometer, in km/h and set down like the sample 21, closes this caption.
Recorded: 90
